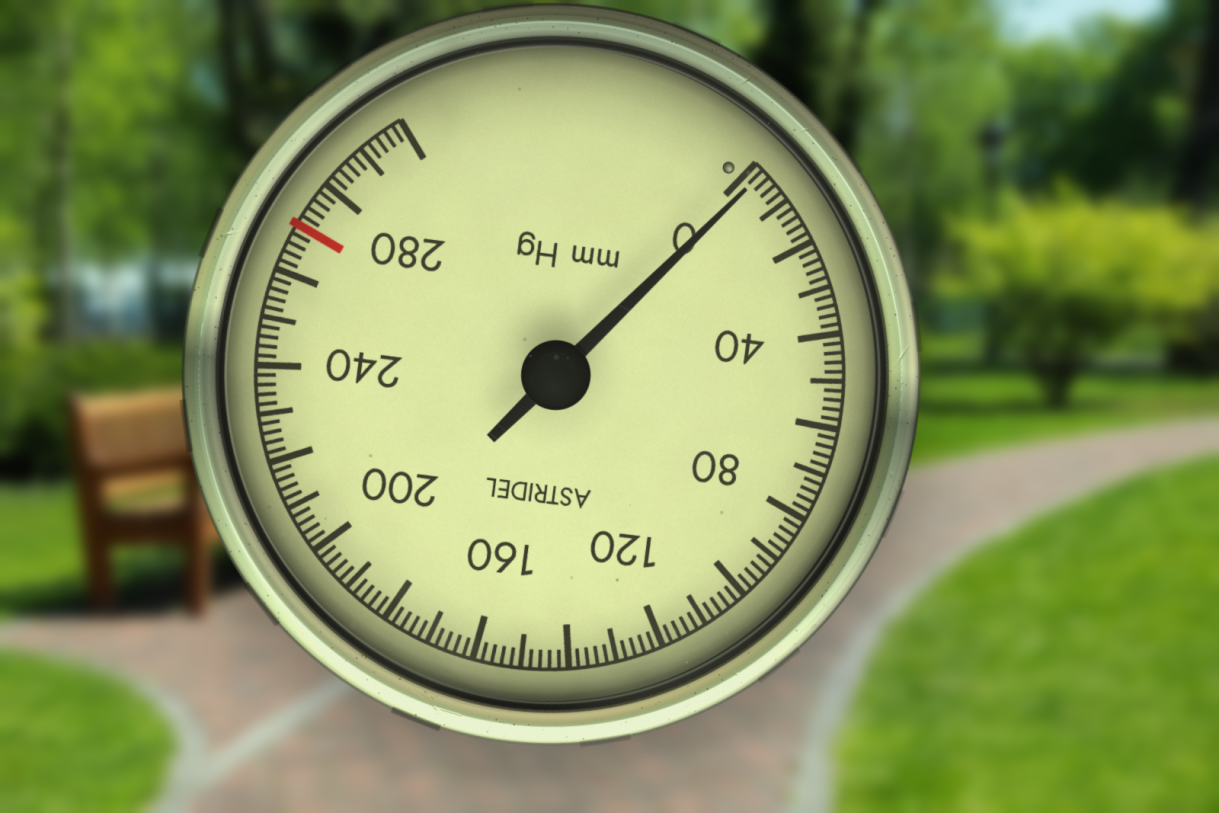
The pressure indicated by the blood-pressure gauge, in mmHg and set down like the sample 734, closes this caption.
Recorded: 2
